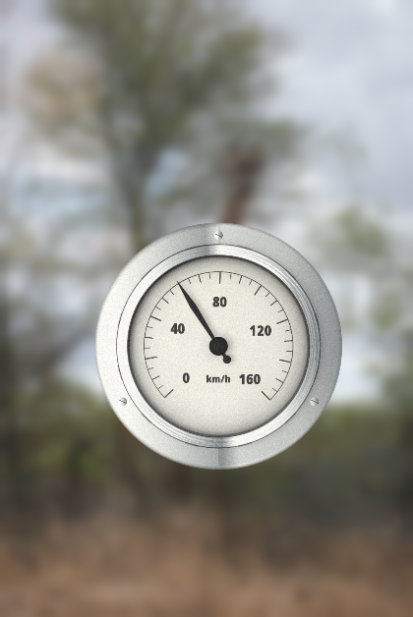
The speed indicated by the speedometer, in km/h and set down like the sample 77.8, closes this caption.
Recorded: 60
